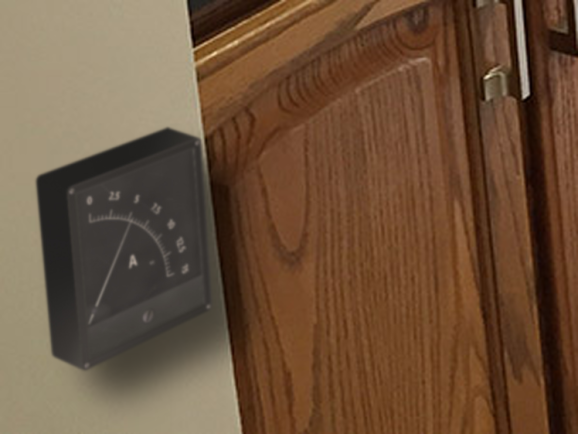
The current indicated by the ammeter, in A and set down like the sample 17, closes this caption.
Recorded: 5
